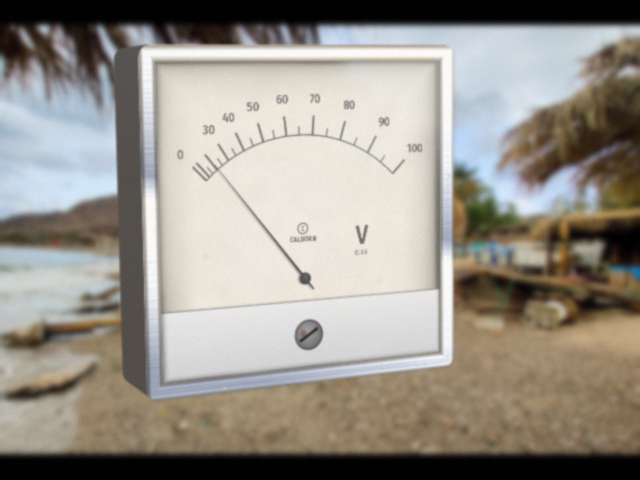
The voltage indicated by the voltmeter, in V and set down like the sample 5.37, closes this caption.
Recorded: 20
